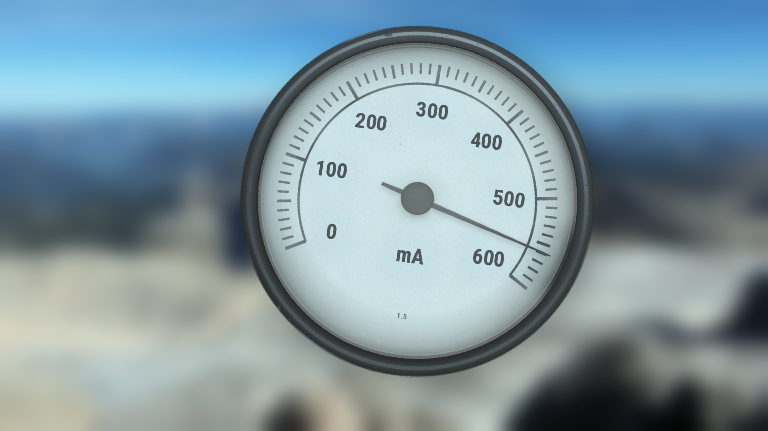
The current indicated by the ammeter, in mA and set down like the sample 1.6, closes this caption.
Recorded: 560
